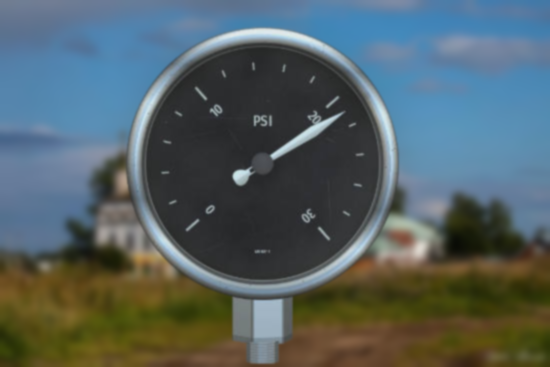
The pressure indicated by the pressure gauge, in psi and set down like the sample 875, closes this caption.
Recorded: 21
